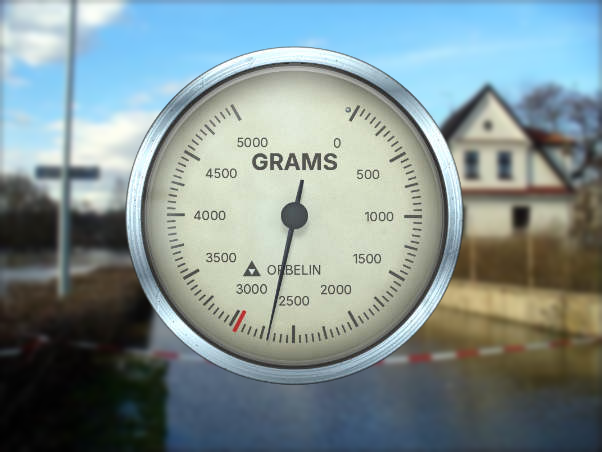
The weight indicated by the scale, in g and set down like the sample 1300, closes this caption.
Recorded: 2700
